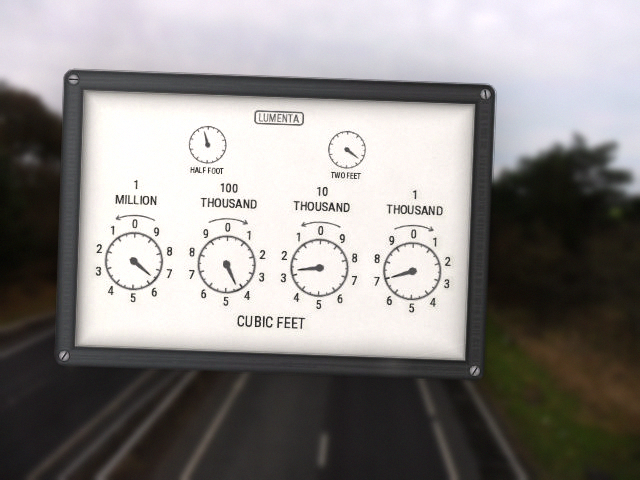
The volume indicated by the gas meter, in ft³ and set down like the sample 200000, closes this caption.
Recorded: 642700
